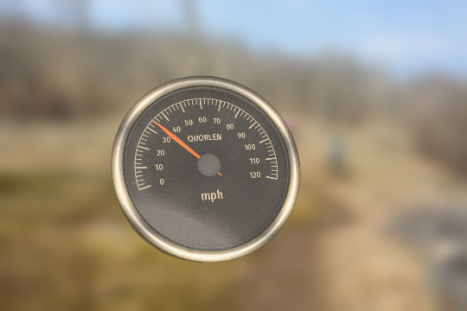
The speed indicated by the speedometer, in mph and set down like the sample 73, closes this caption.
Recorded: 34
